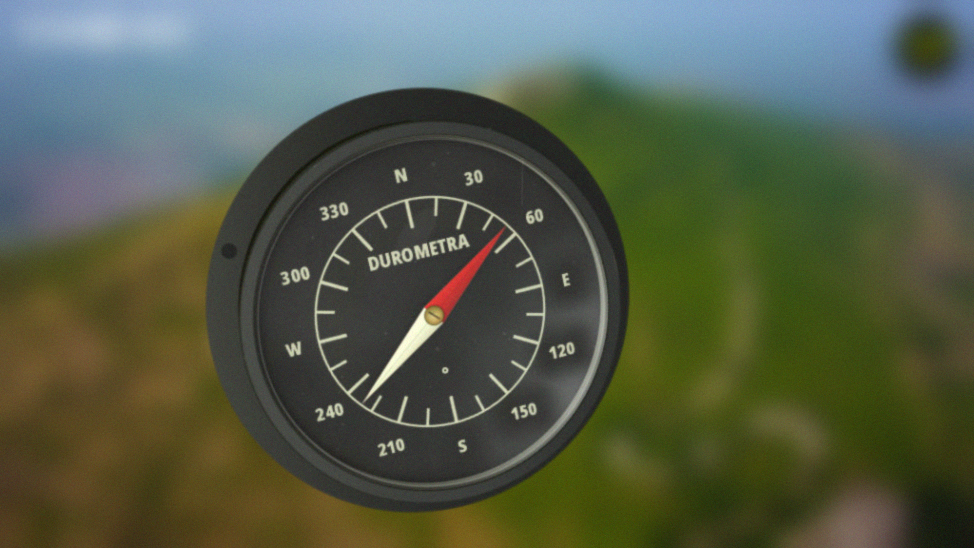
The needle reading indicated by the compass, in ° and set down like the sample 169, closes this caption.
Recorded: 52.5
